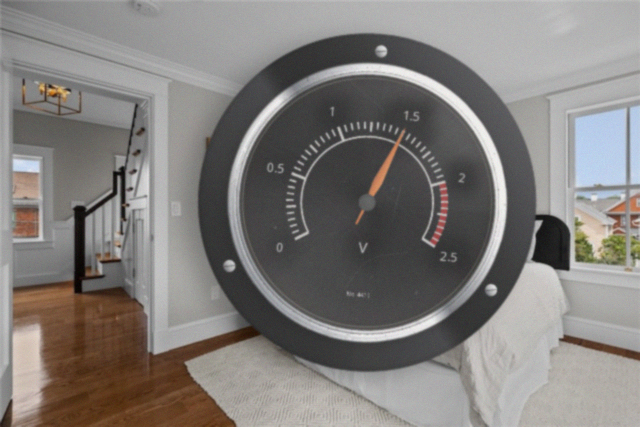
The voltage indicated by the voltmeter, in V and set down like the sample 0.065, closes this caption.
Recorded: 1.5
